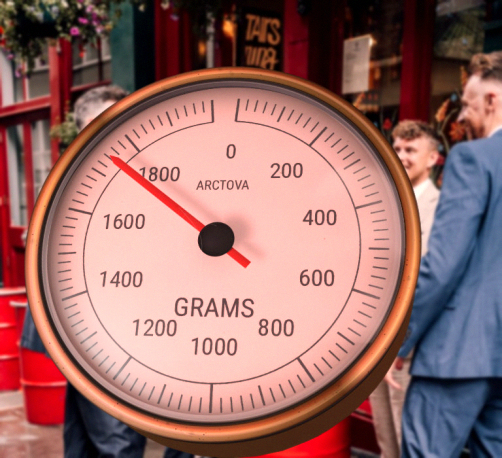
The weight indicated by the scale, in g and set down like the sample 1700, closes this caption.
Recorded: 1740
